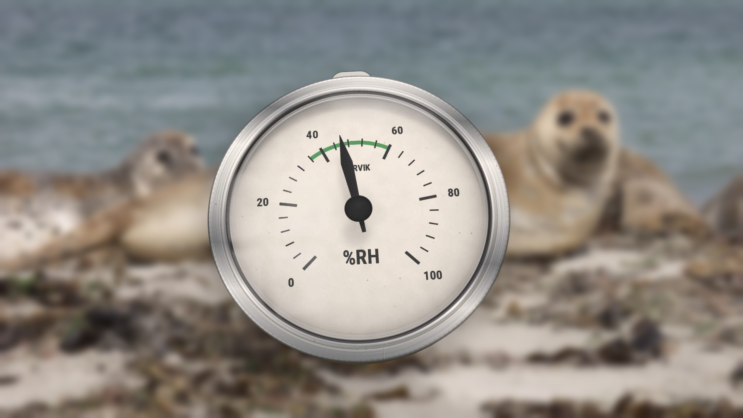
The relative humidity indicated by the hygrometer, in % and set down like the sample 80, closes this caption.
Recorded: 46
